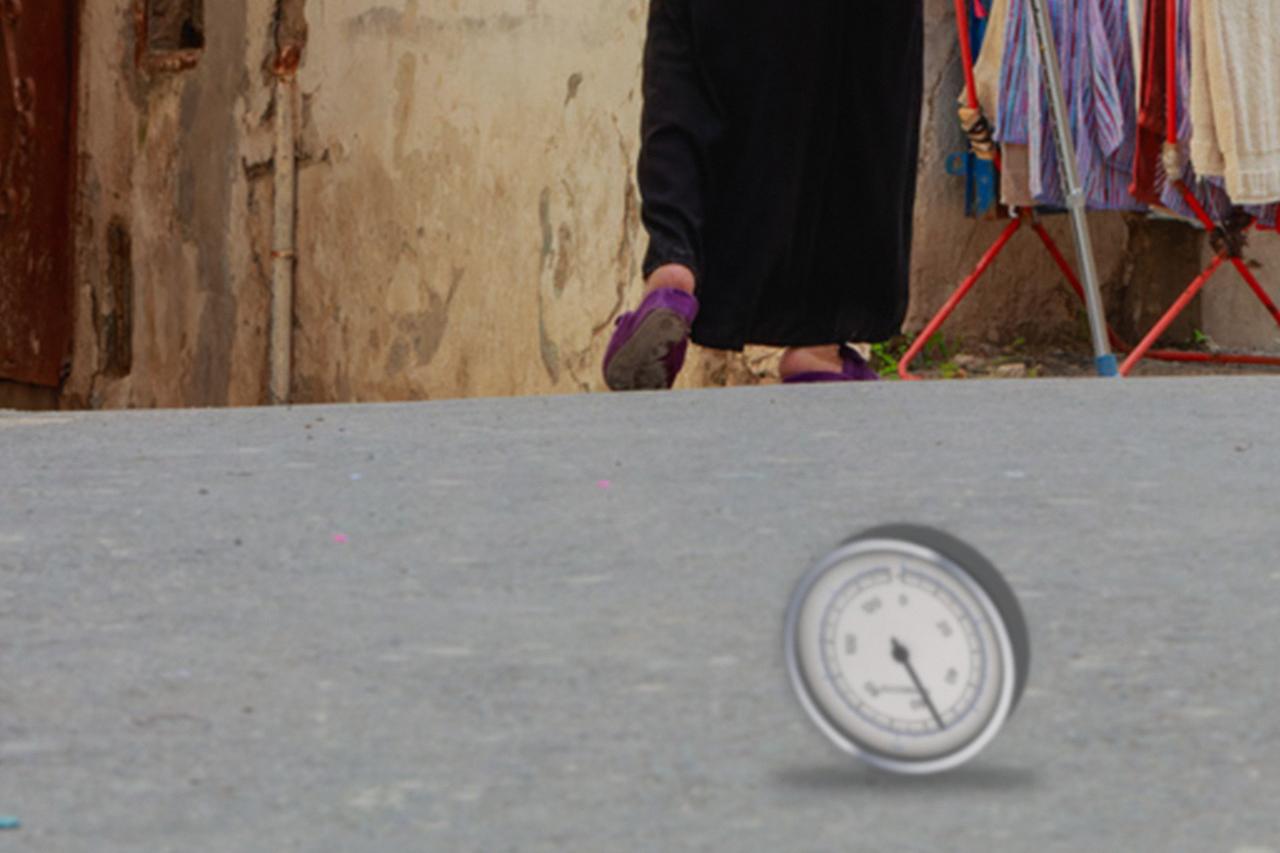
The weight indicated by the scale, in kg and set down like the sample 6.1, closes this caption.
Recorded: 55
